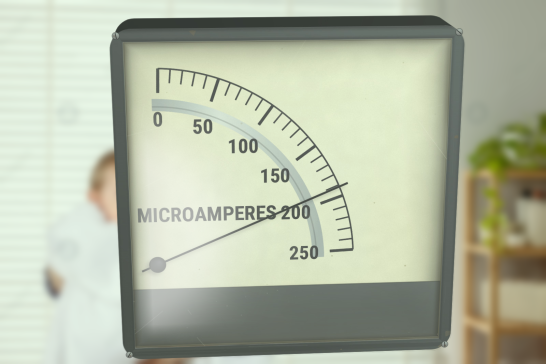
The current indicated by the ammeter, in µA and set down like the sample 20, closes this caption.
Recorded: 190
